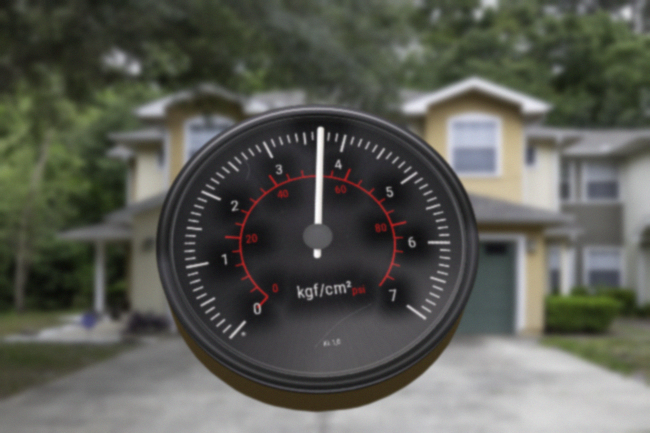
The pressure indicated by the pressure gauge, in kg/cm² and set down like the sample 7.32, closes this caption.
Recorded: 3.7
